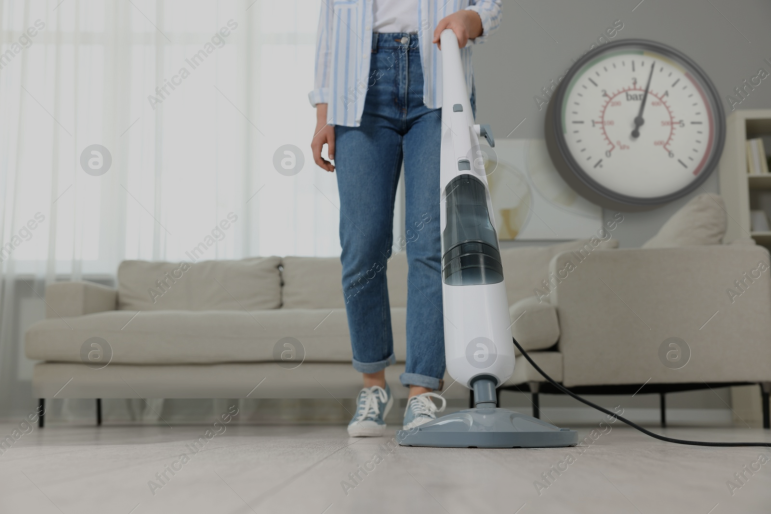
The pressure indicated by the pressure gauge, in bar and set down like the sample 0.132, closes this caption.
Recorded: 3.4
